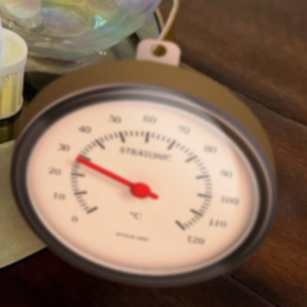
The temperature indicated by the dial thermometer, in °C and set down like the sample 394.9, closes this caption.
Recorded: 30
